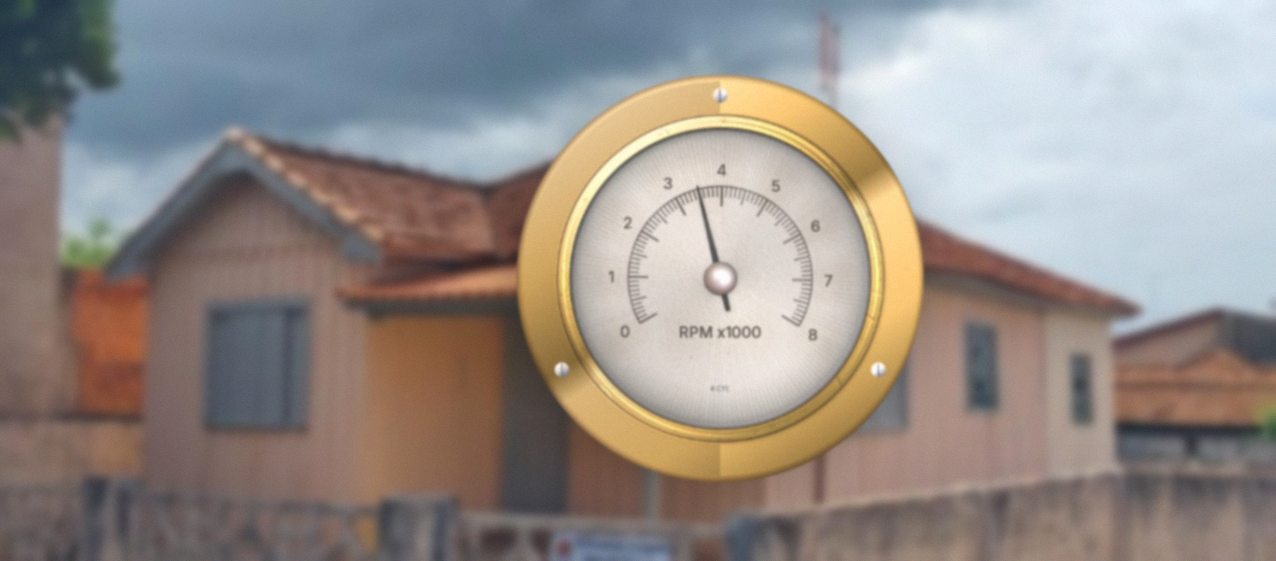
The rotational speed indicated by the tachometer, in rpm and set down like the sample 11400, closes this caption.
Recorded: 3500
